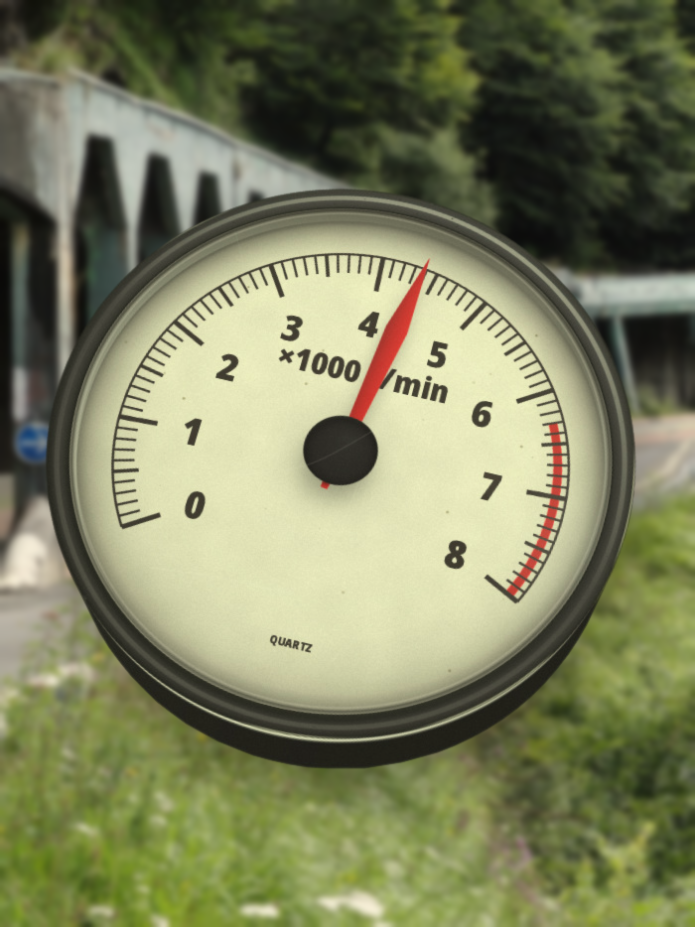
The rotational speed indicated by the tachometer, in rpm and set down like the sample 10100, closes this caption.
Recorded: 4400
